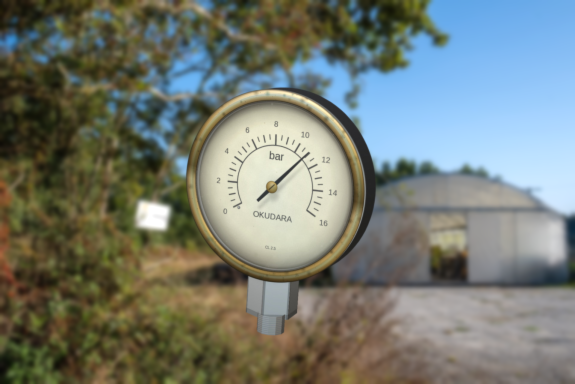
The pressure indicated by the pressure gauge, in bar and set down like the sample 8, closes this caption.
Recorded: 11
